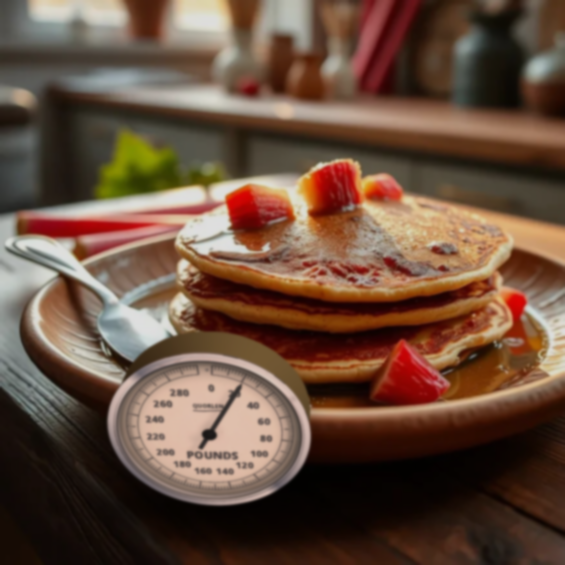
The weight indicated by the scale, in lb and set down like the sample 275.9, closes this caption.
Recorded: 20
